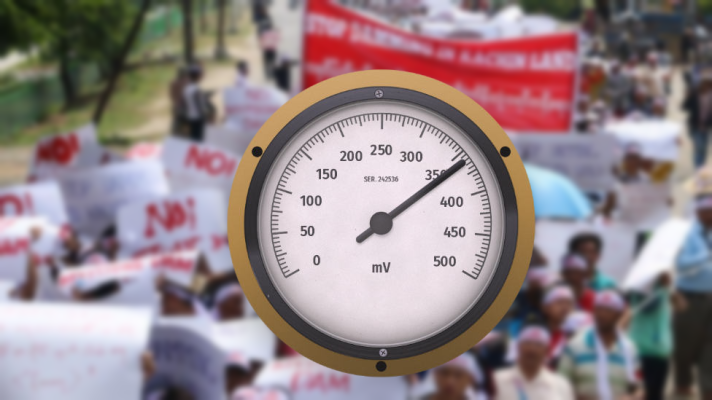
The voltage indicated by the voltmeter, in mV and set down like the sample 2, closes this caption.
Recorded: 360
